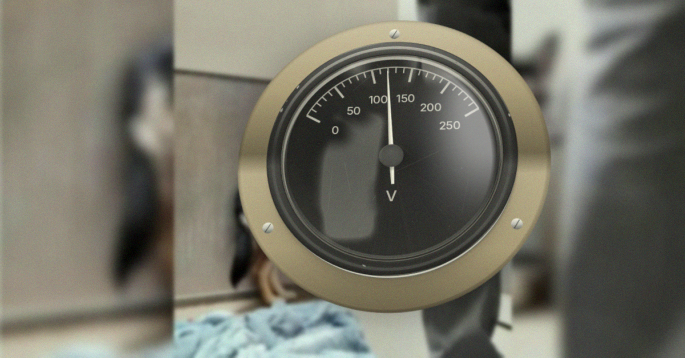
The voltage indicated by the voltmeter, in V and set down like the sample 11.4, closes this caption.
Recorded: 120
